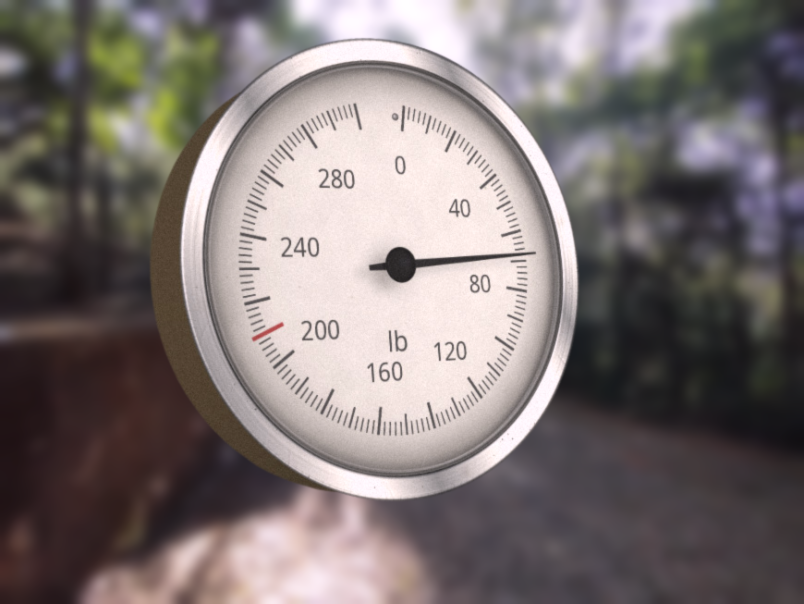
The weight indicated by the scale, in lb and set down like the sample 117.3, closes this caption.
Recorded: 68
